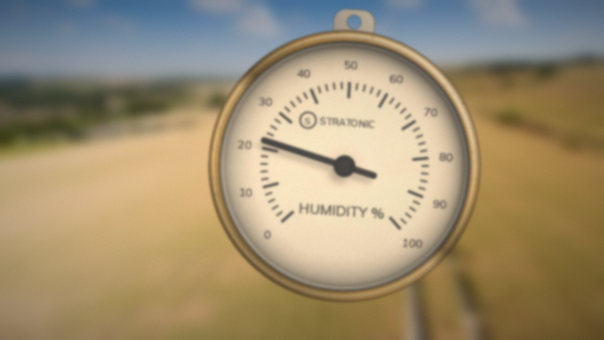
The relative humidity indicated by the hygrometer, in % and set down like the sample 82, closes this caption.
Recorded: 22
